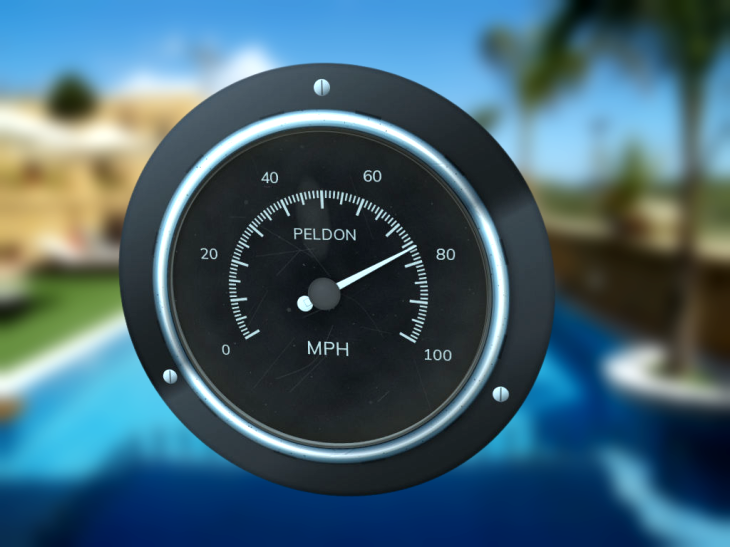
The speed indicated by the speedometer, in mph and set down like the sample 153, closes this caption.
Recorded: 76
